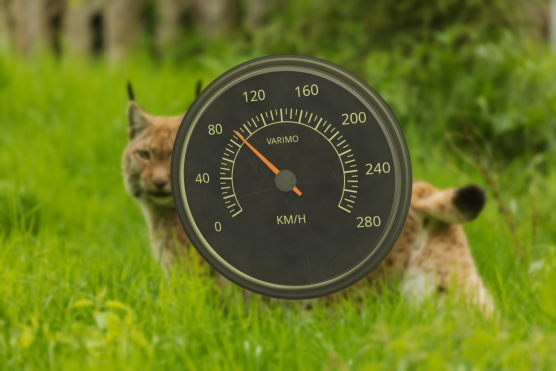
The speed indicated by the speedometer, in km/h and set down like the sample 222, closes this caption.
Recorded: 90
